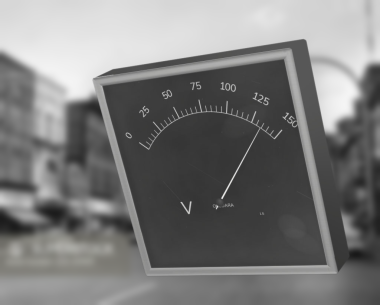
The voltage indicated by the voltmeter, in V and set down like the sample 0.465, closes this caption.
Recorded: 135
